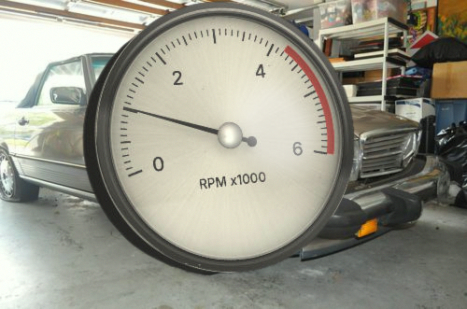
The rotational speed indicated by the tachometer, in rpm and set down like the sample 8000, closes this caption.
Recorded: 1000
